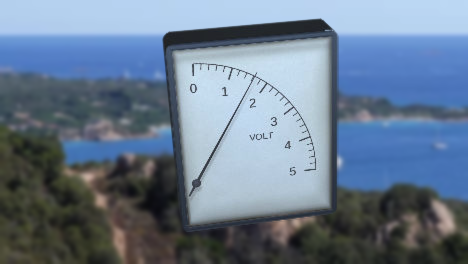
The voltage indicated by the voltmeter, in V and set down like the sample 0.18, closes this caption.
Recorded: 1.6
